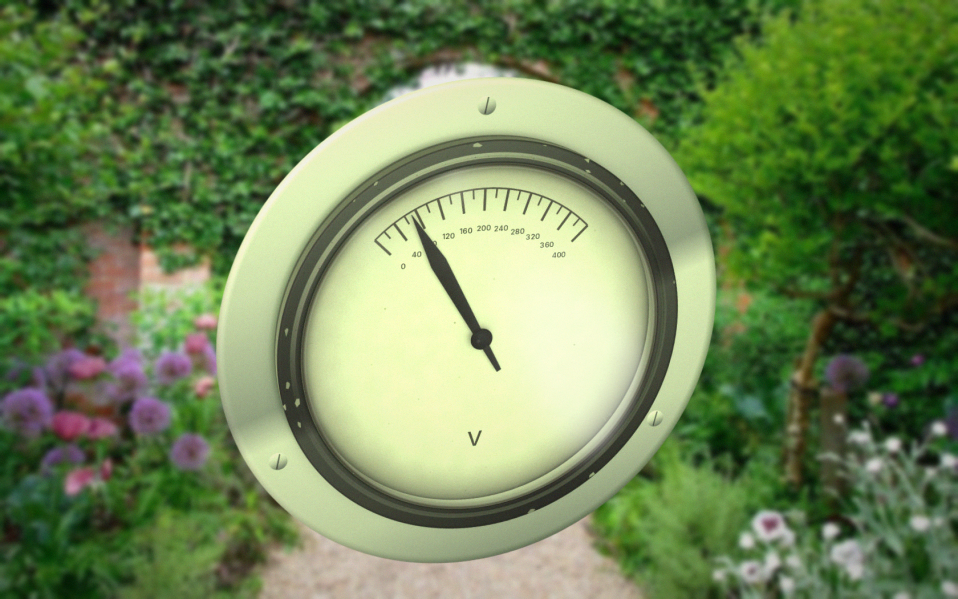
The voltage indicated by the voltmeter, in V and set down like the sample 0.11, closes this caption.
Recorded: 70
